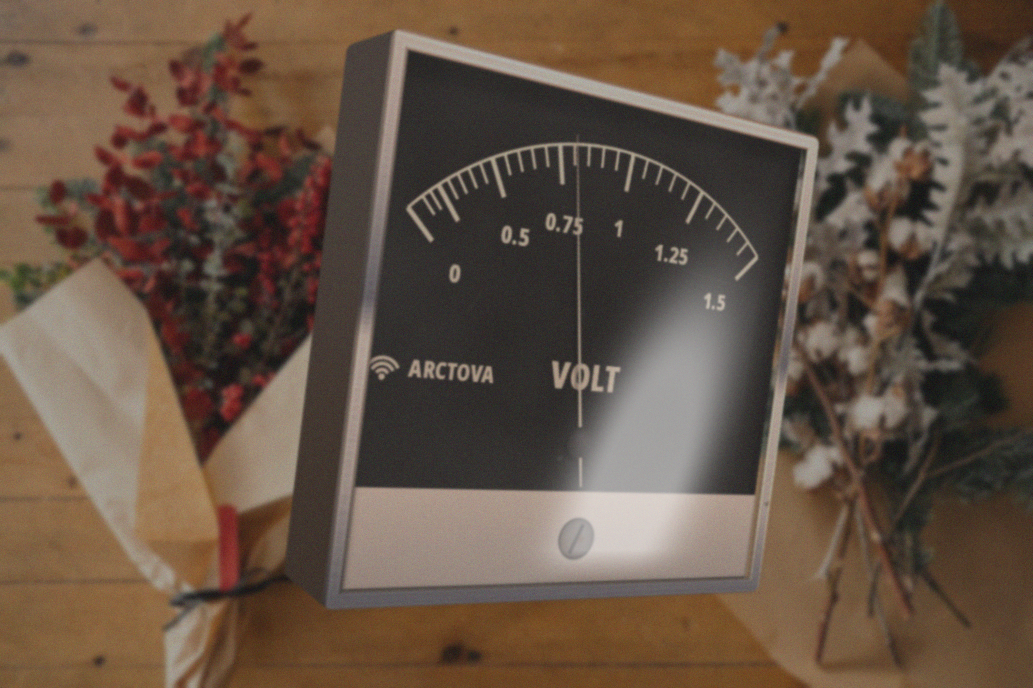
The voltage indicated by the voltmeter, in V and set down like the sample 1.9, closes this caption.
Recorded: 0.8
